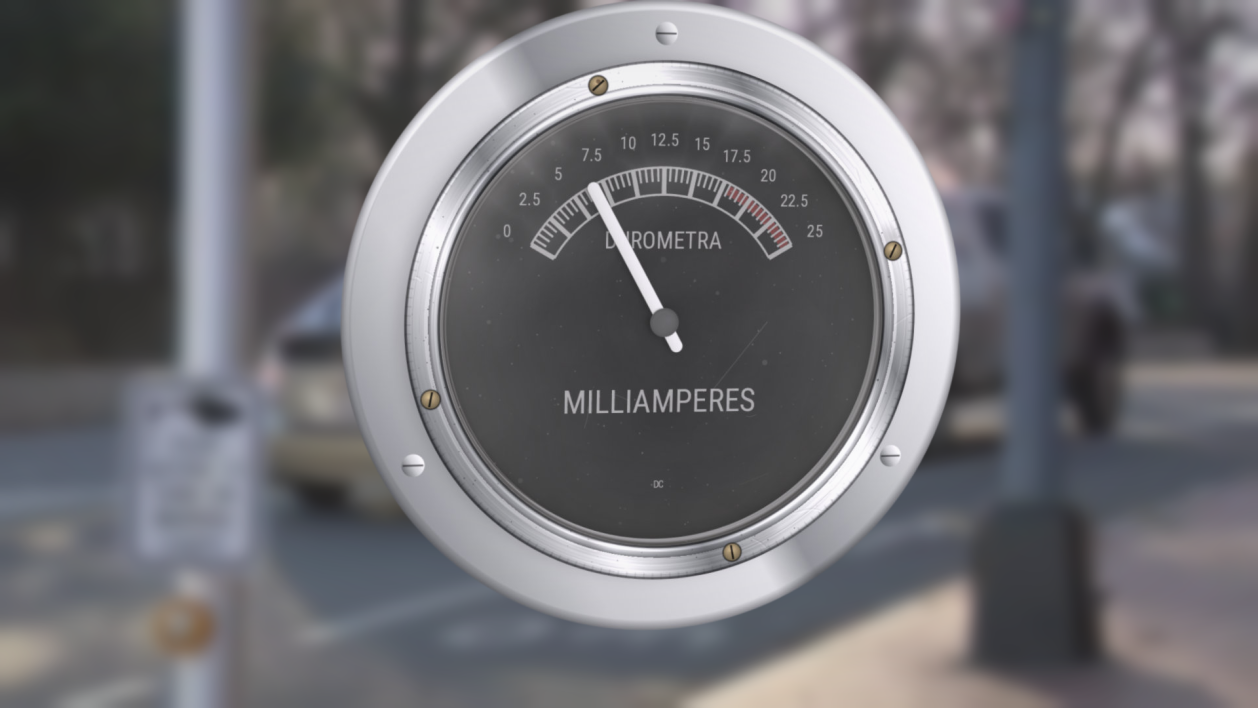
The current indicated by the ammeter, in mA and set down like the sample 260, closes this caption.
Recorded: 6.5
